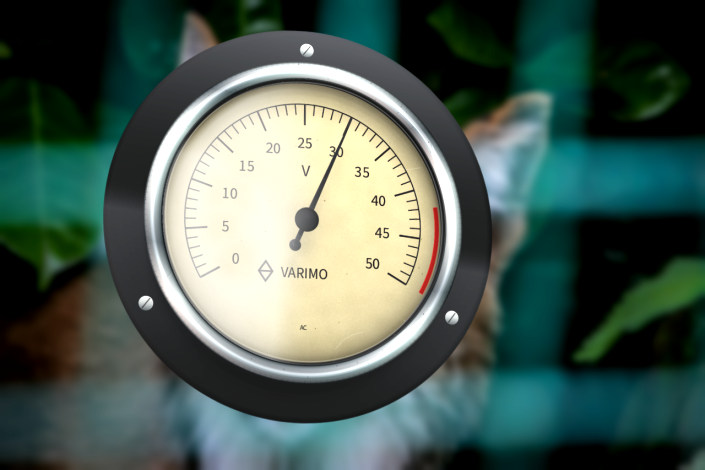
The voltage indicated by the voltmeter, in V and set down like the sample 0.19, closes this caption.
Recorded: 30
